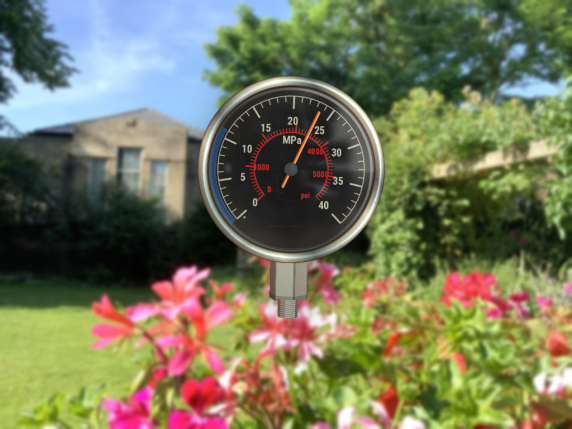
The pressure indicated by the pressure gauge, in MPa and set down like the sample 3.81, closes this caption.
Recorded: 23.5
